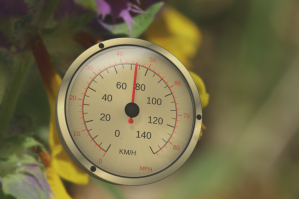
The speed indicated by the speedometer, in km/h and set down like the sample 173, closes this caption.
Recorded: 72.5
